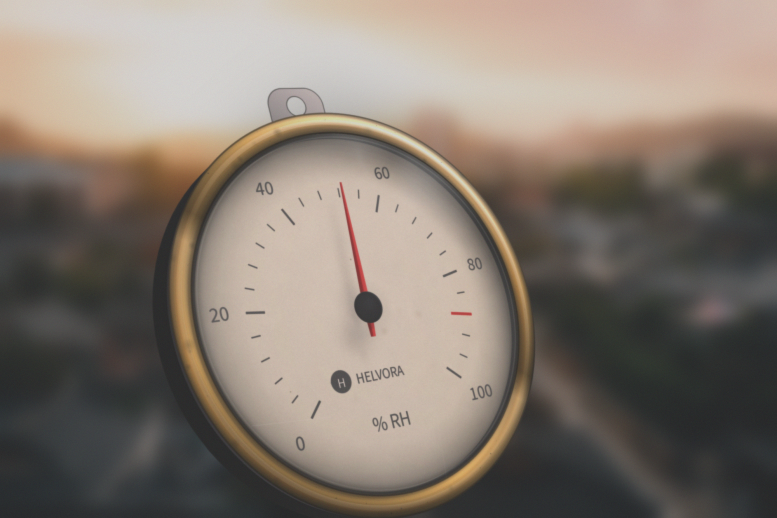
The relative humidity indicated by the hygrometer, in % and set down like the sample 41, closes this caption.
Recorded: 52
